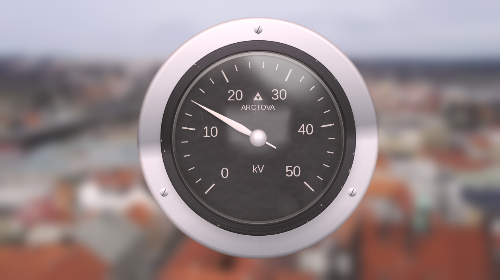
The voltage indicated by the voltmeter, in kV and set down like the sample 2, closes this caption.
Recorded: 14
